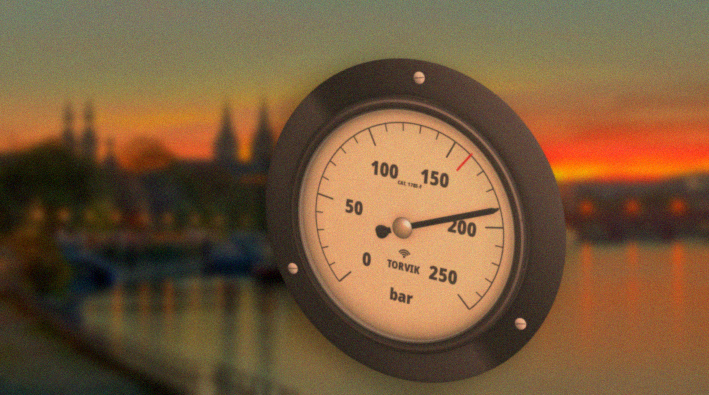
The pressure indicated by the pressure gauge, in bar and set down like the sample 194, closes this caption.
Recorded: 190
